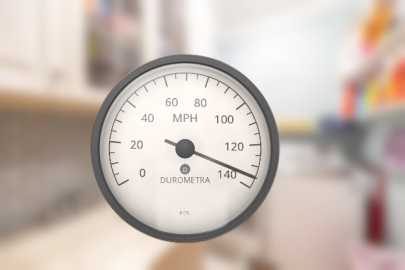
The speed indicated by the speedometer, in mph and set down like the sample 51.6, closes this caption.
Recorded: 135
